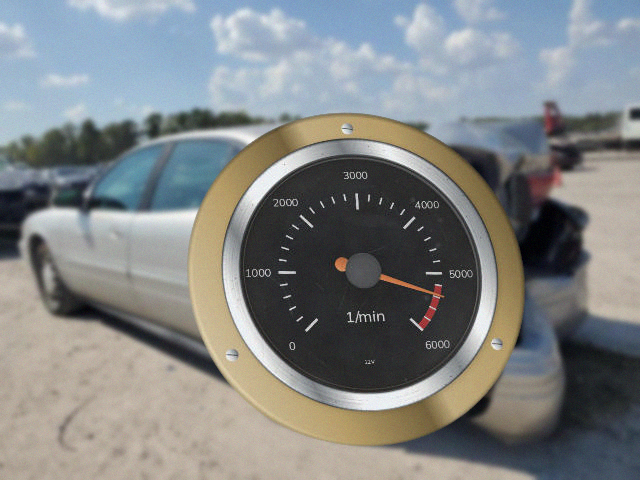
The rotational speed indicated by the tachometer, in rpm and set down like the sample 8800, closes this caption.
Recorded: 5400
